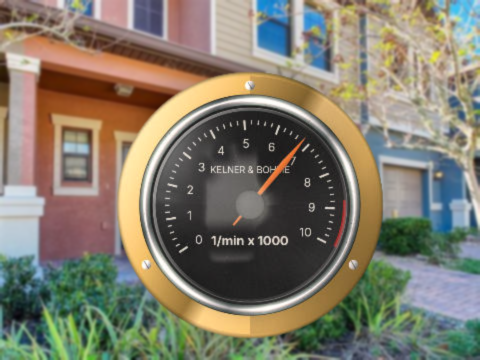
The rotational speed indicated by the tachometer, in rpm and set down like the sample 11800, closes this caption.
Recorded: 6800
